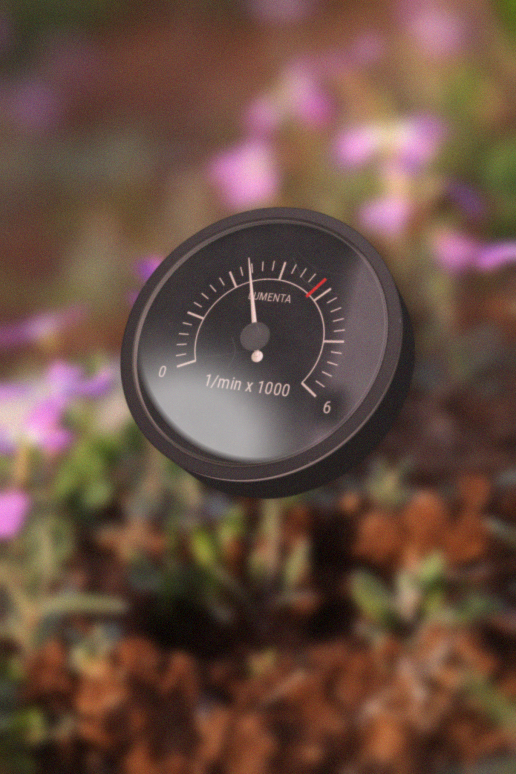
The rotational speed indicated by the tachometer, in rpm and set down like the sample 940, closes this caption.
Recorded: 2400
